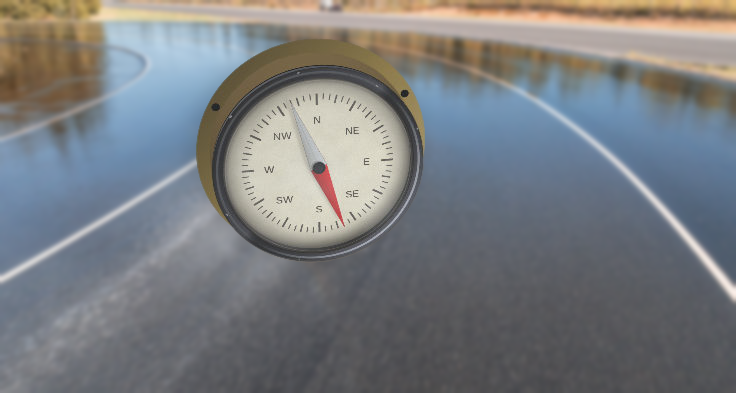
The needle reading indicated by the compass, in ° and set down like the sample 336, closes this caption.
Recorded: 160
